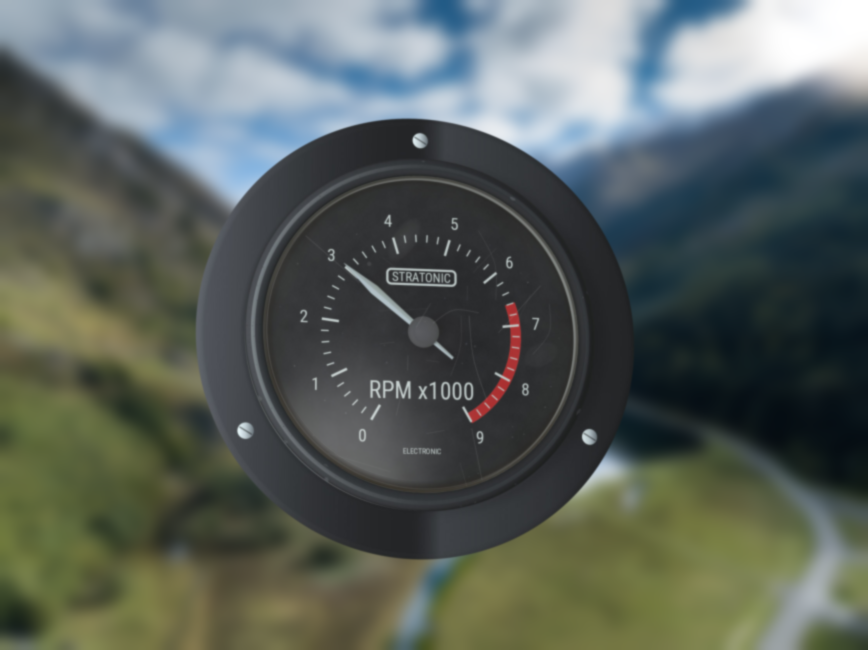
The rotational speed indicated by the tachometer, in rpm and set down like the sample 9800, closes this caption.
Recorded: 3000
